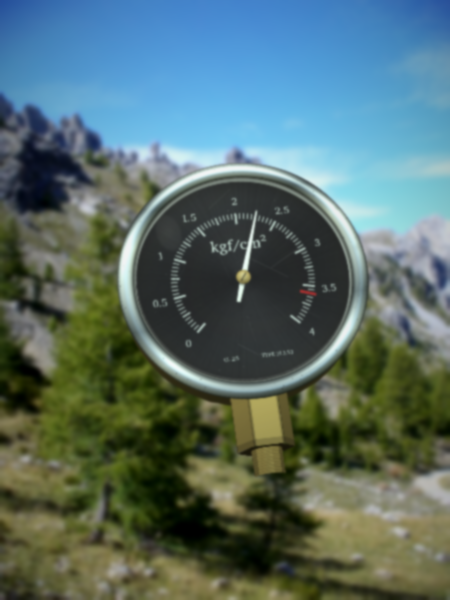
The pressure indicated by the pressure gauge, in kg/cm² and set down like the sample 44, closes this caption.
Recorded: 2.25
